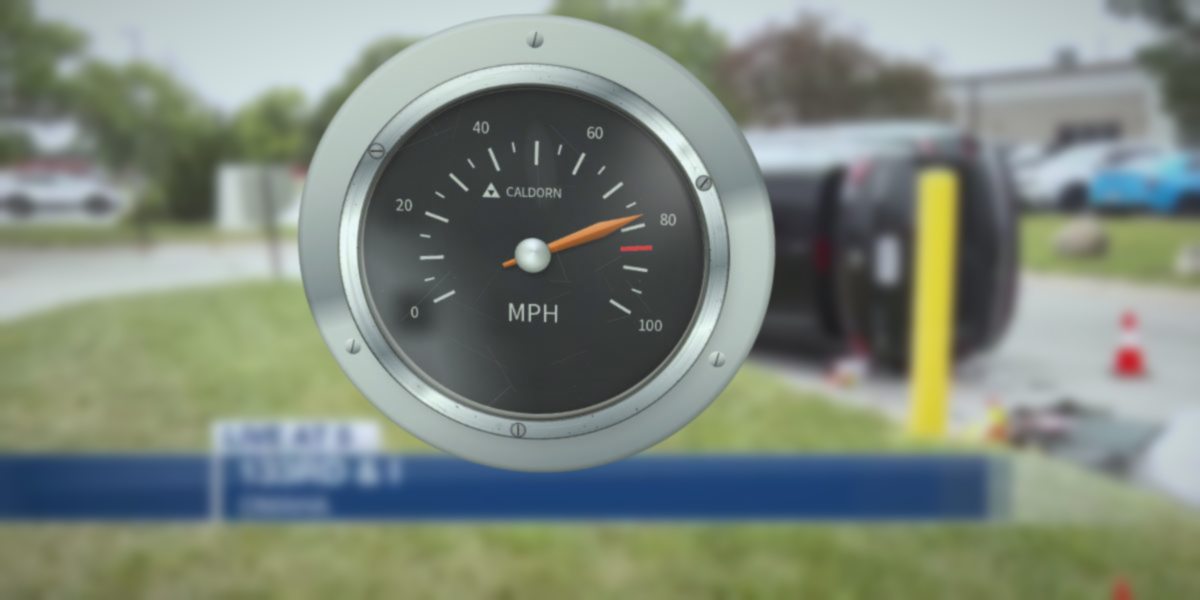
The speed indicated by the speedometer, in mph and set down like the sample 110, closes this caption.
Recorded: 77.5
